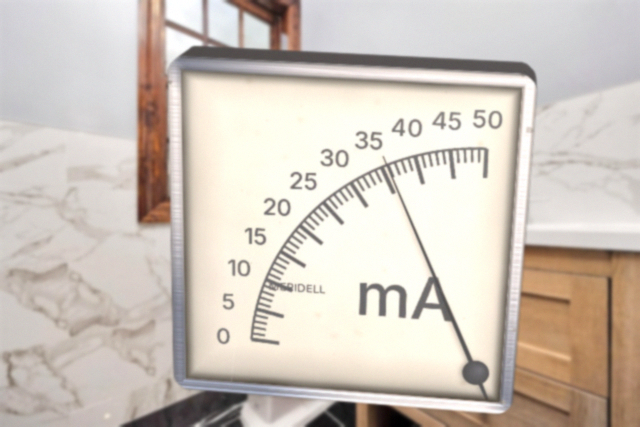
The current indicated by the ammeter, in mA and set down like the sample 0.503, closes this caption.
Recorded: 36
